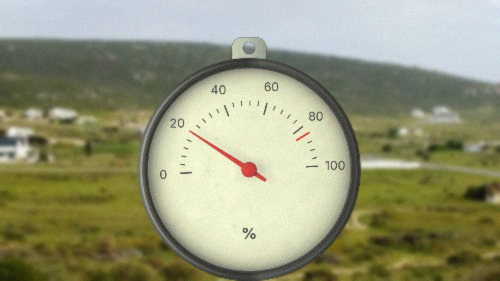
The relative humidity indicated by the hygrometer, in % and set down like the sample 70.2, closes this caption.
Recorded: 20
